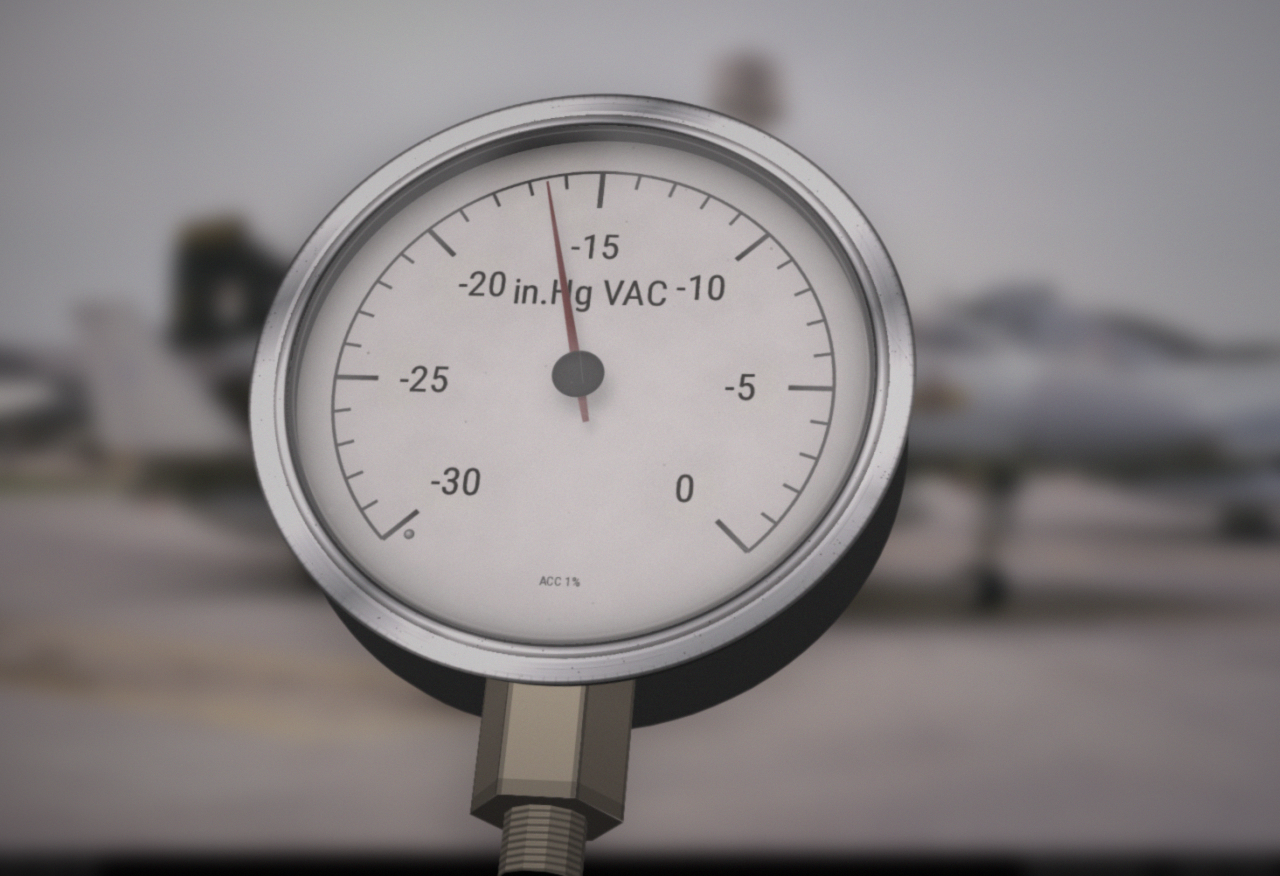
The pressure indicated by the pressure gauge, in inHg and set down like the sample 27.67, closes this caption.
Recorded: -16.5
